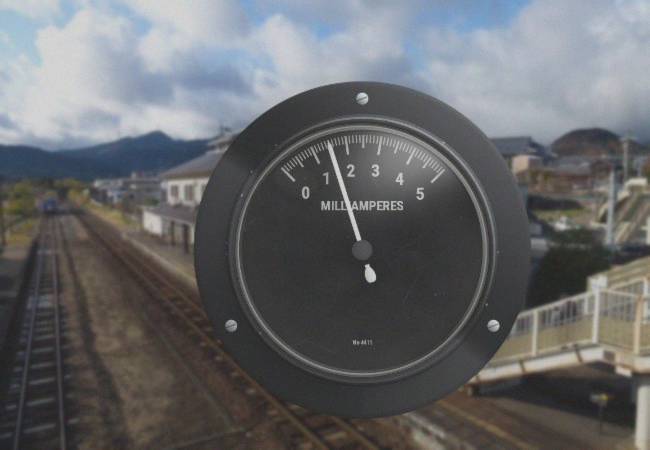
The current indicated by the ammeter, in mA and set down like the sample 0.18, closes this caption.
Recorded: 1.5
